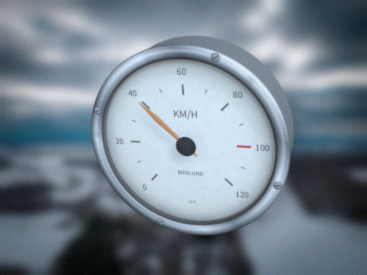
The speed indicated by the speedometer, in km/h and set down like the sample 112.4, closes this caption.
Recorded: 40
